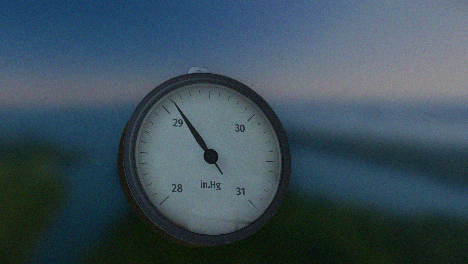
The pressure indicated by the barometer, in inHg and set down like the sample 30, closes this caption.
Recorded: 29.1
